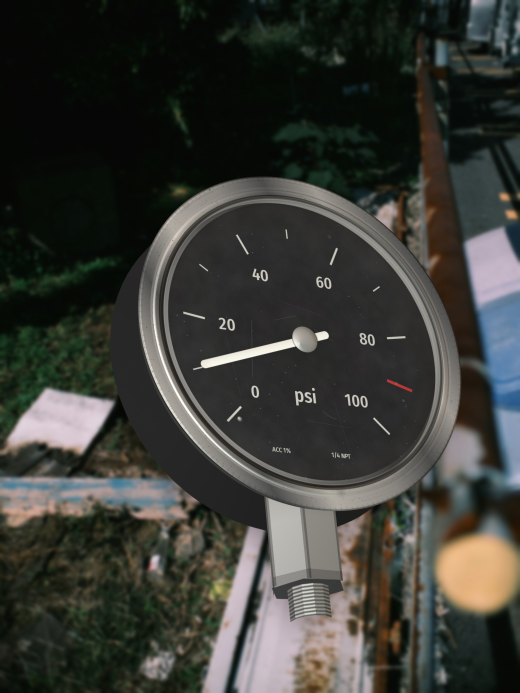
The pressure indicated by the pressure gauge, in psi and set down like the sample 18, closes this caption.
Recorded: 10
